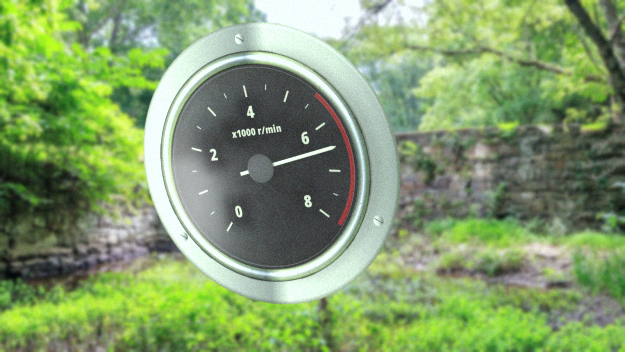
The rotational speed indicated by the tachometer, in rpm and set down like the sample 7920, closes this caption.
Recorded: 6500
